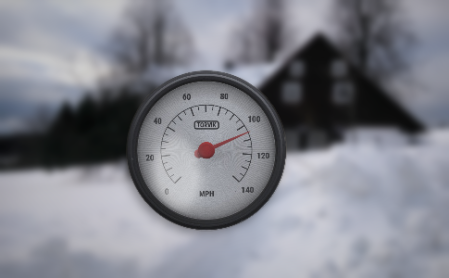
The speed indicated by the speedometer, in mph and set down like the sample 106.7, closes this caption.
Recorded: 105
